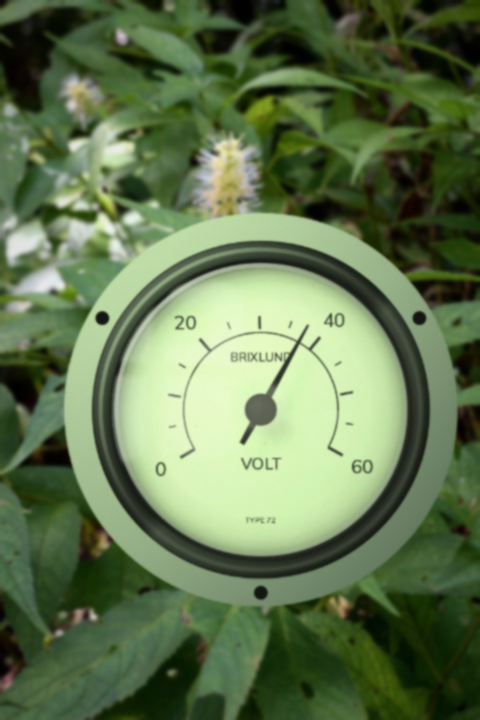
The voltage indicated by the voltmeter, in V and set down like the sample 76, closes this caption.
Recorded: 37.5
